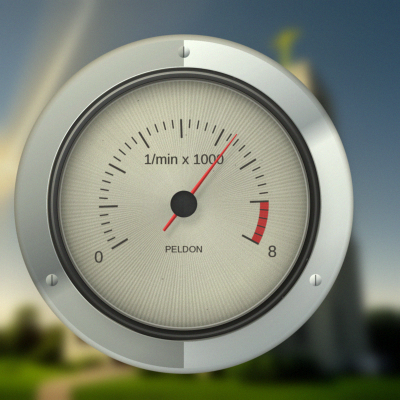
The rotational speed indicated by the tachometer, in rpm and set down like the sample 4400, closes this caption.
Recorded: 5300
